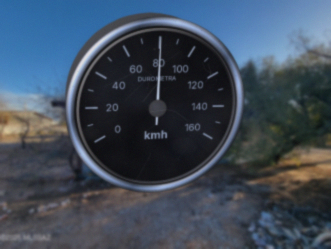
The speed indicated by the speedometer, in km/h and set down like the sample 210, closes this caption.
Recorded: 80
